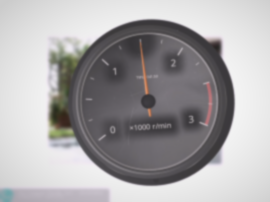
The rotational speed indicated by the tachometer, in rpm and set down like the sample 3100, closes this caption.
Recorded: 1500
